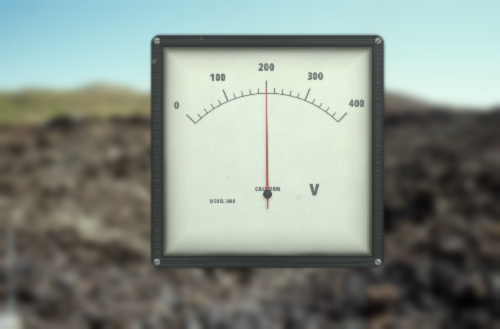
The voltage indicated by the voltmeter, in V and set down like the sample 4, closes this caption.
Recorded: 200
